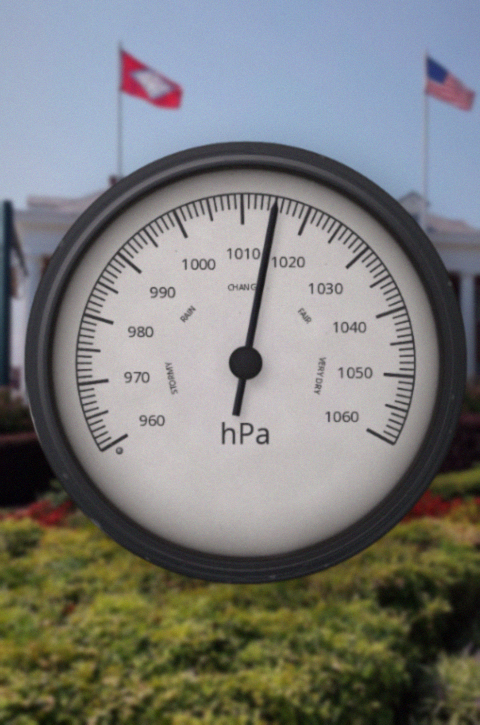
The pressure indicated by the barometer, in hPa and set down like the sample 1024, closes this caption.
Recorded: 1015
